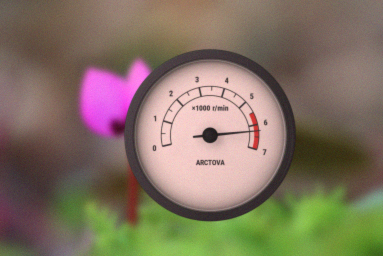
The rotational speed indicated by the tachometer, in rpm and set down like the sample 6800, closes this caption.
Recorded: 6250
